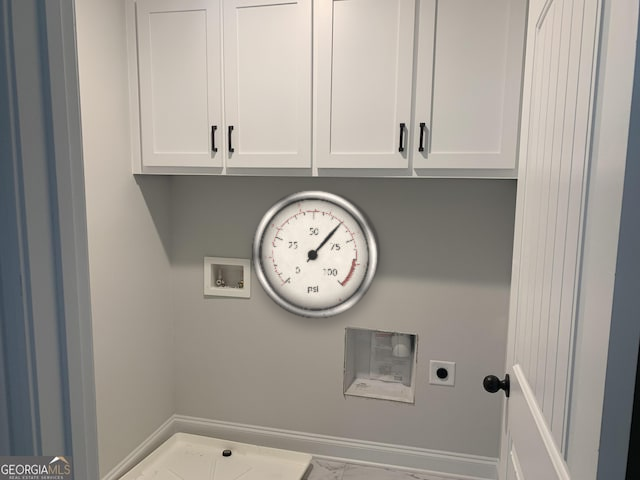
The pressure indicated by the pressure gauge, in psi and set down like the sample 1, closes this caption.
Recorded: 65
